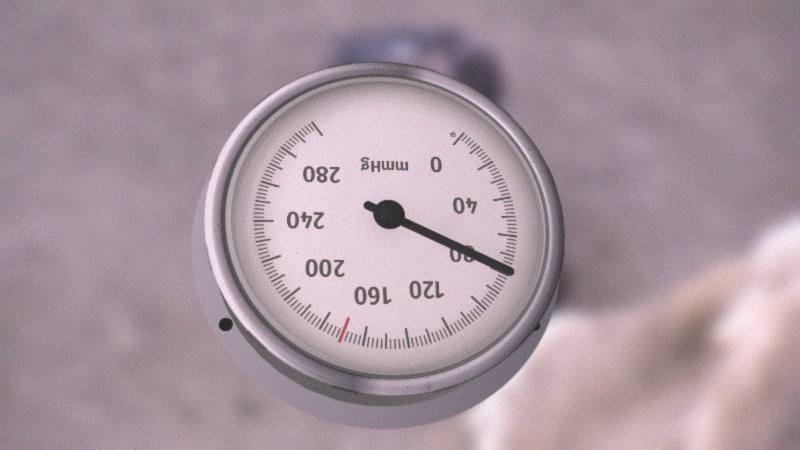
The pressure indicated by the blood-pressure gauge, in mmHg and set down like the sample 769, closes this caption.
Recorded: 80
